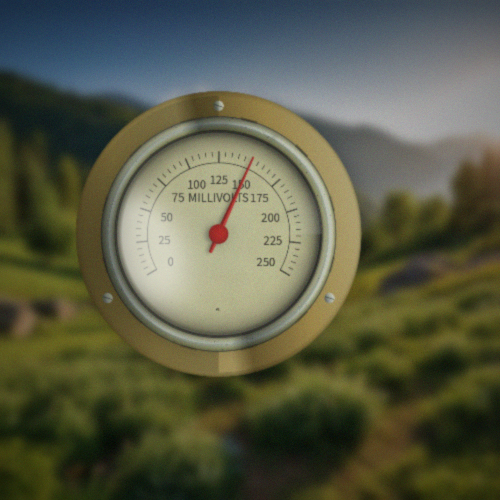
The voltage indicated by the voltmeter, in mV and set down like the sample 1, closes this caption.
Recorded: 150
